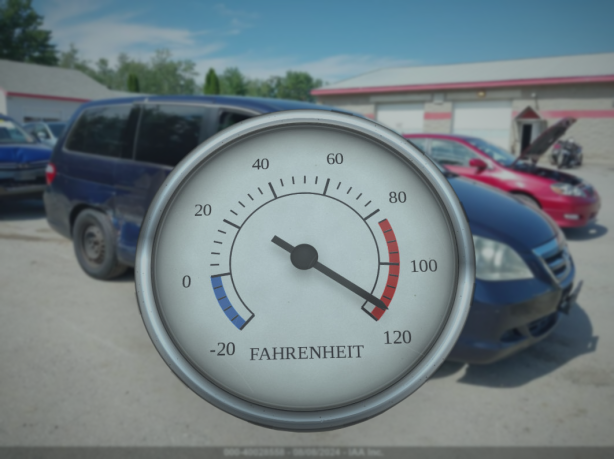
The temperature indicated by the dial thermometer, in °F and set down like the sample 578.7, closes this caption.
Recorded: 116
